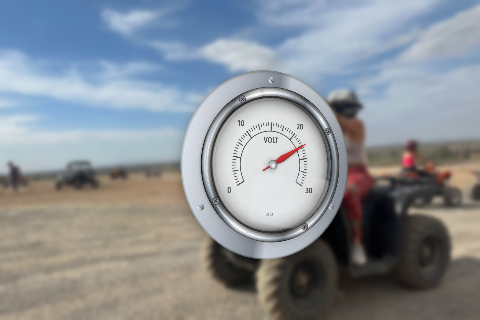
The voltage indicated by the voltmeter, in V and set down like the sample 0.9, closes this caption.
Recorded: 22.5
